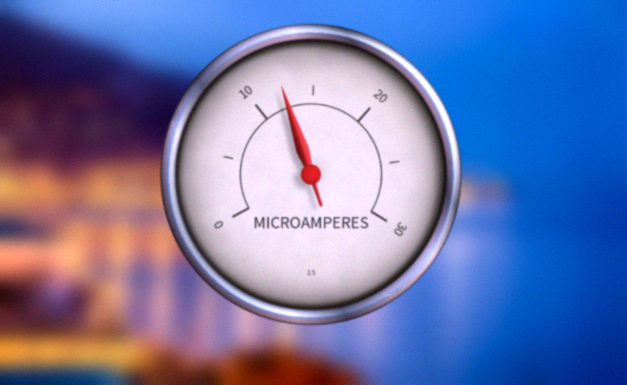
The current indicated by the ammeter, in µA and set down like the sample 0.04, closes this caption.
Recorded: 12.5
